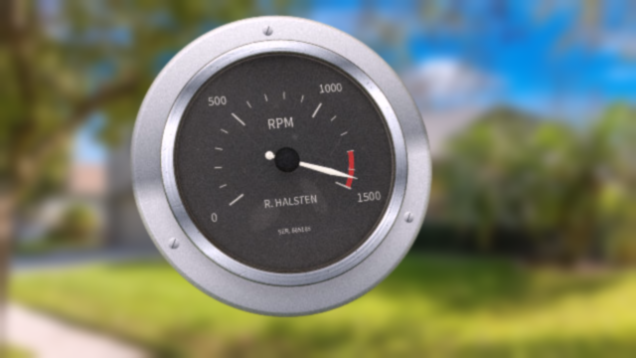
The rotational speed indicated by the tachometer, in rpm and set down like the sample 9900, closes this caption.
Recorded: 1450
